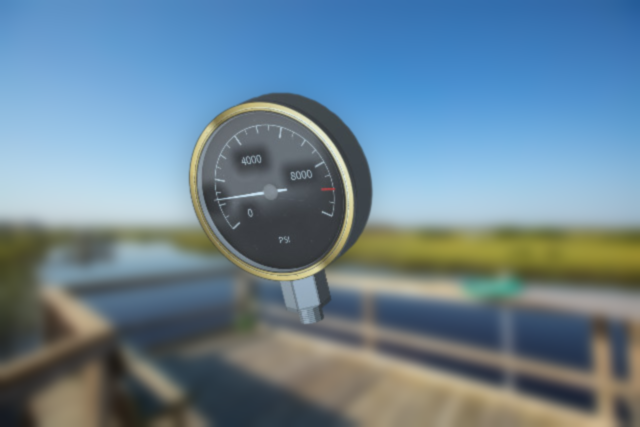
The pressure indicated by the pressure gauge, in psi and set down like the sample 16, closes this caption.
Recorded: 1250
